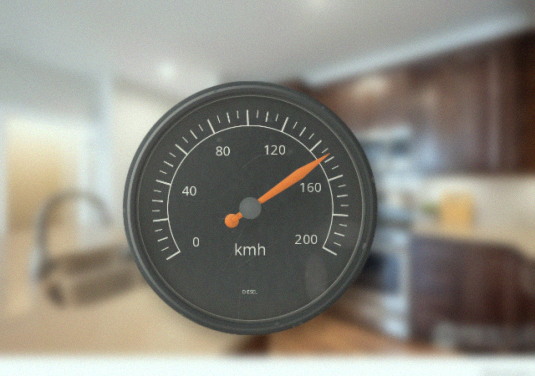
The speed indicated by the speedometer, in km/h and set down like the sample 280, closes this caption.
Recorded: 147.5
